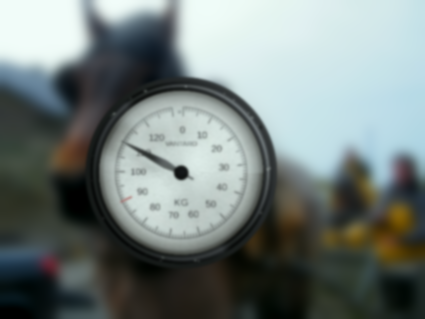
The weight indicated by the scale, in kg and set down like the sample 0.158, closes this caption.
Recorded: 110
